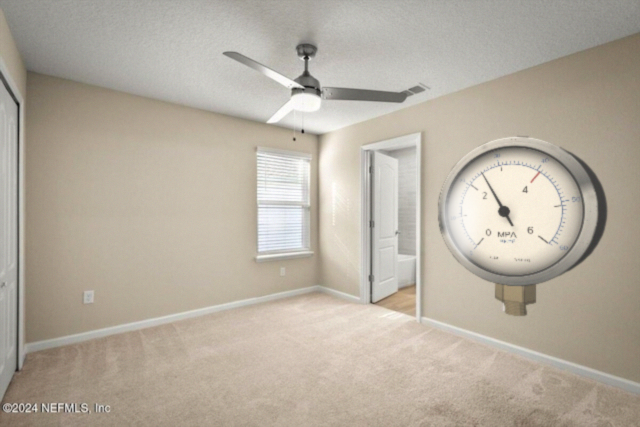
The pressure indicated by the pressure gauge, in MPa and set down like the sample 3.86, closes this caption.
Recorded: 2.5
